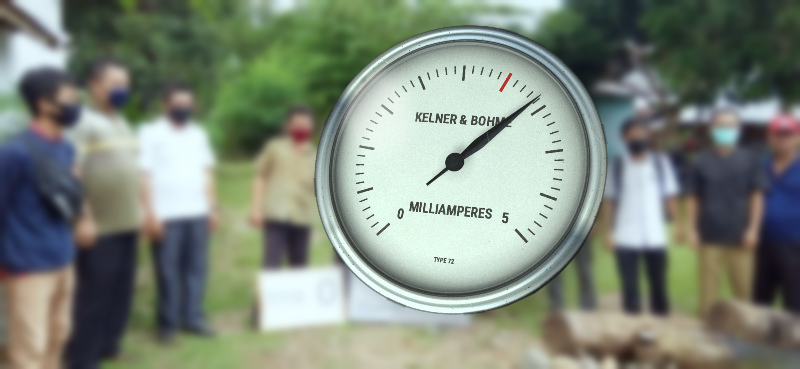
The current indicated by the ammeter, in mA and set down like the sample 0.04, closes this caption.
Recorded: 3.4
